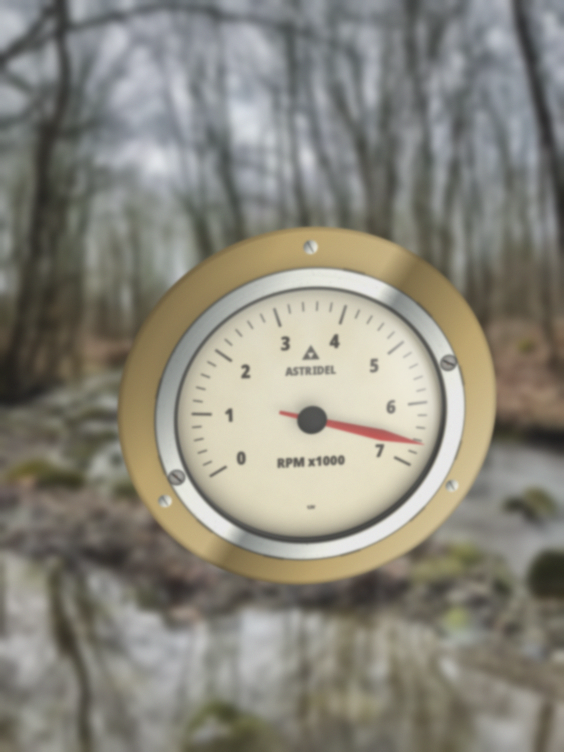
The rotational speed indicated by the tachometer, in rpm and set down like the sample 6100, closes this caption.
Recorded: 6600
